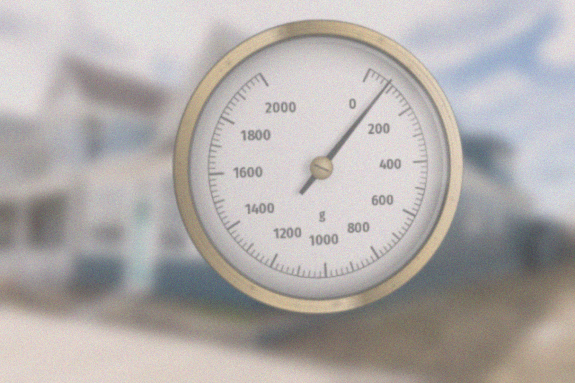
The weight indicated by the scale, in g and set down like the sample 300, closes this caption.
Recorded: 80
